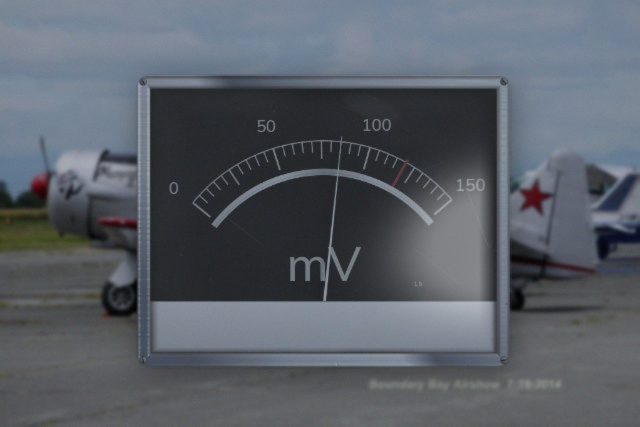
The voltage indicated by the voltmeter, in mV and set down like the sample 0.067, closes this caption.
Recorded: 85
